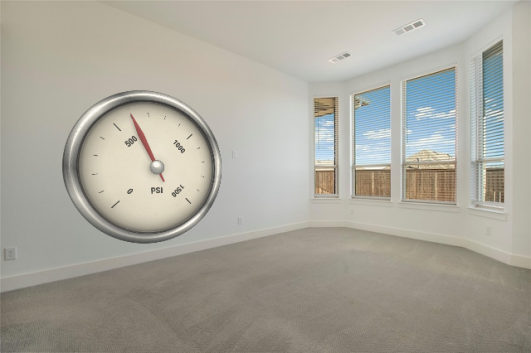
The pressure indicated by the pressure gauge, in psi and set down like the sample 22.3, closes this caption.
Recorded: 600
